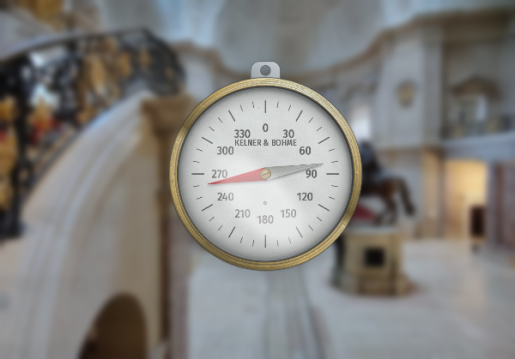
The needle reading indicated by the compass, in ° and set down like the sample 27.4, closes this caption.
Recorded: 260
